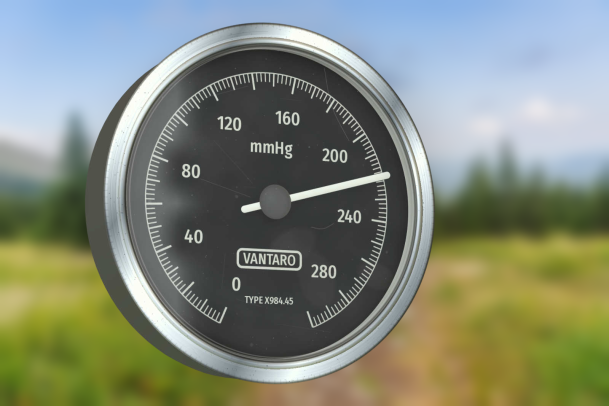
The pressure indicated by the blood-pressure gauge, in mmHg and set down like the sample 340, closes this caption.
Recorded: 220
